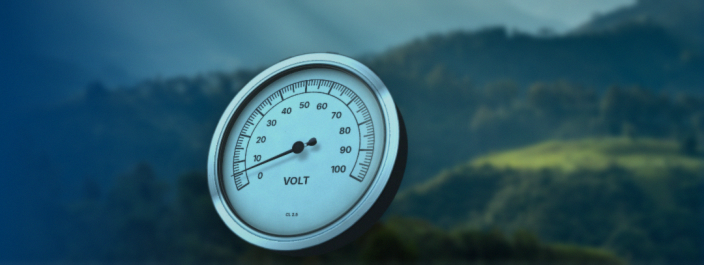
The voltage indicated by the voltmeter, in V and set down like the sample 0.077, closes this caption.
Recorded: 5
